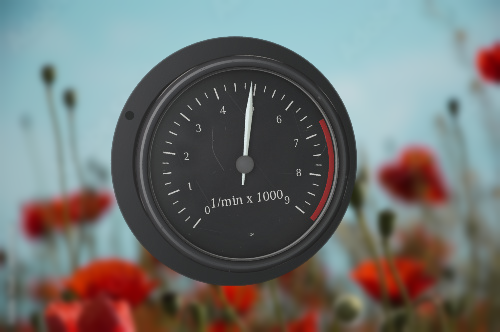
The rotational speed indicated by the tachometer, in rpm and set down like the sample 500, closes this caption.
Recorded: 4875
